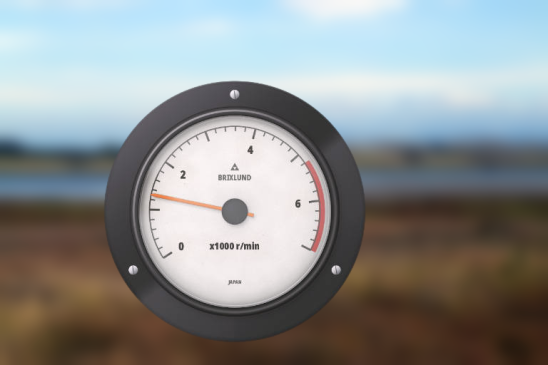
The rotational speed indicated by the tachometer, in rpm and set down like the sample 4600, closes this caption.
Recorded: 1300
